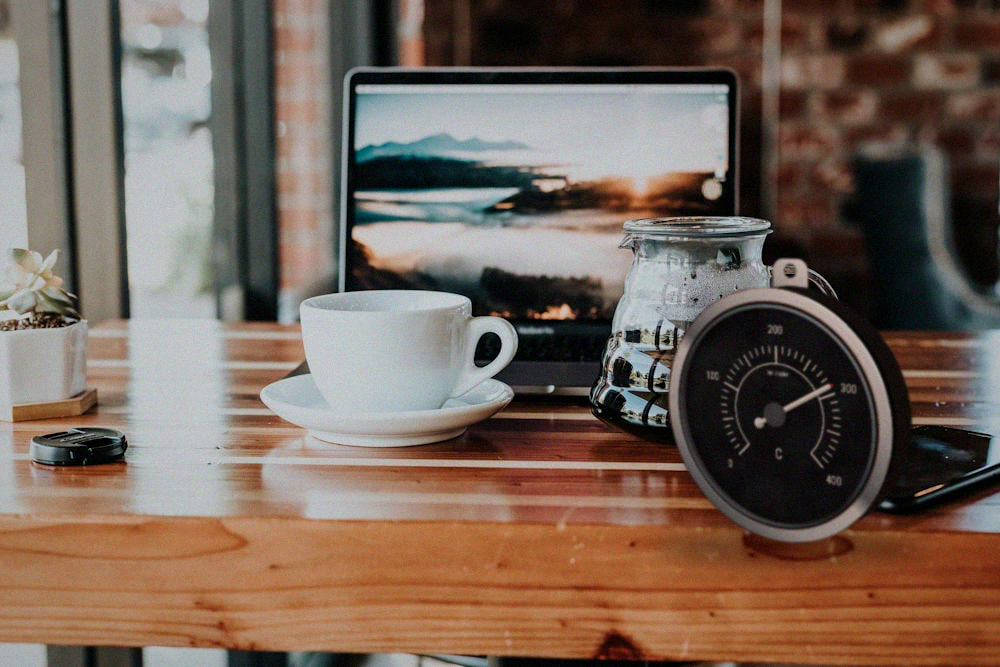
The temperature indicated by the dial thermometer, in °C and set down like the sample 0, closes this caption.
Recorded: 290
